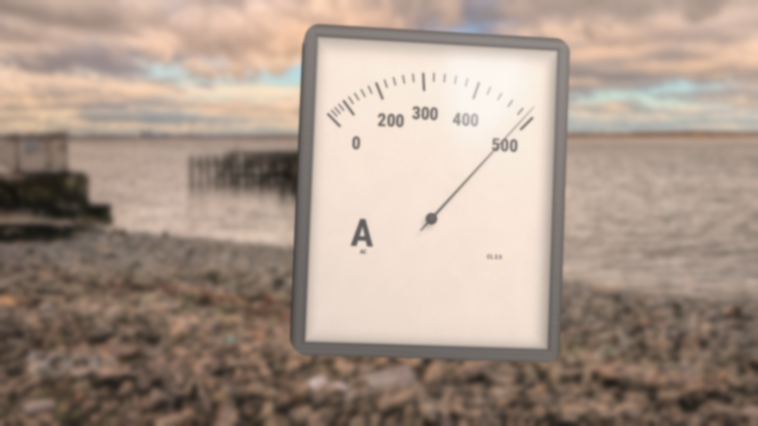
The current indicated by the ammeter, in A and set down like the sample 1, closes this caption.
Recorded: 490
